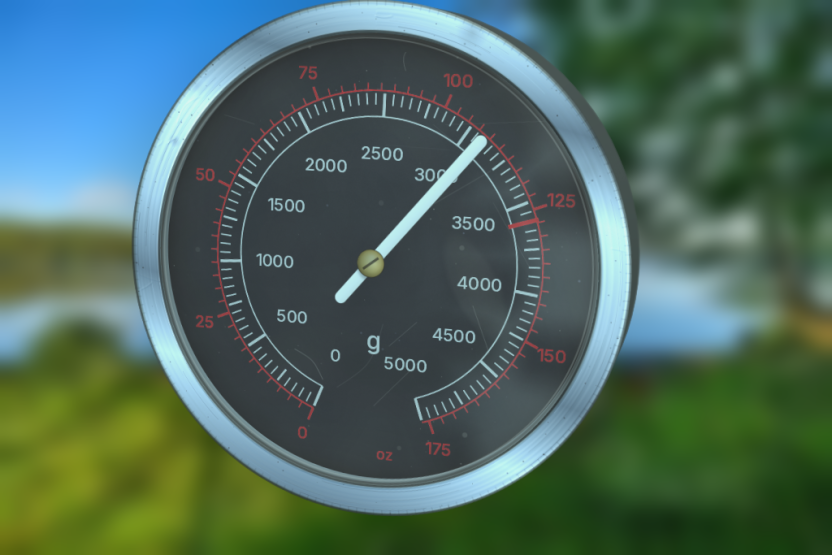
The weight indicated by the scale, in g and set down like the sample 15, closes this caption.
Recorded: 3100
